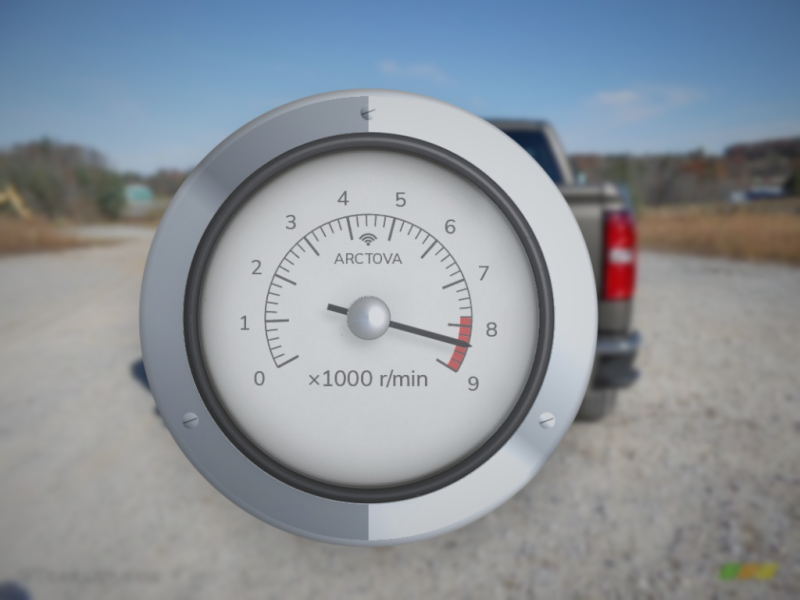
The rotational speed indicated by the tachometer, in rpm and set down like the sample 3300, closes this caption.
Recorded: 8400
